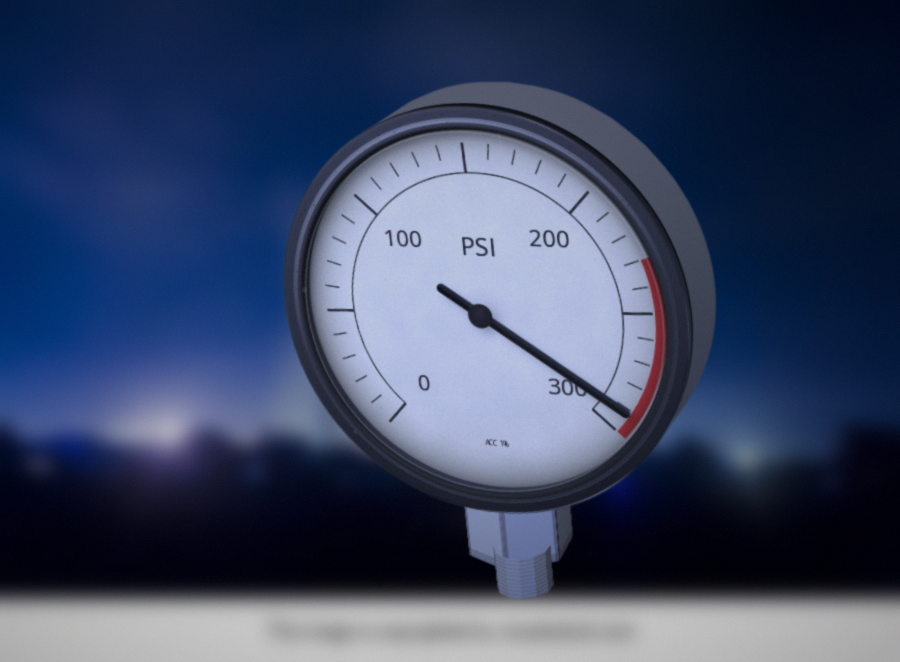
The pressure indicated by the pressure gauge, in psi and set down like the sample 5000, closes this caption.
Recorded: 290
